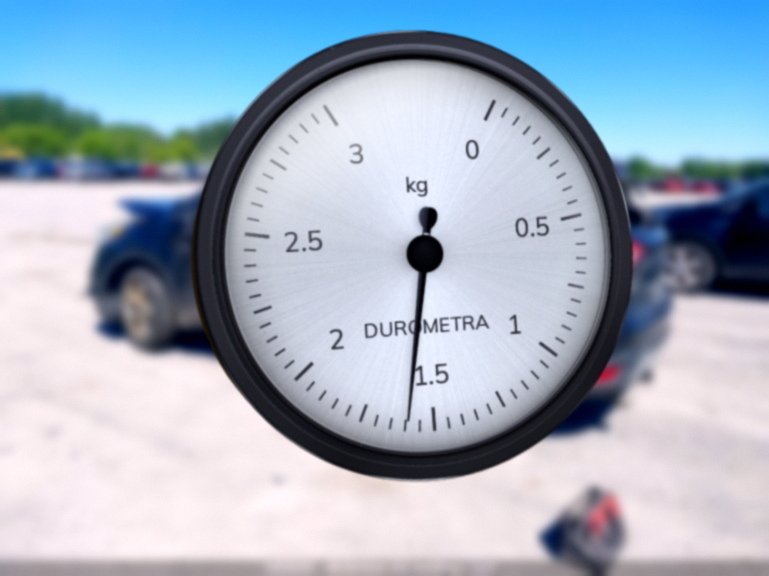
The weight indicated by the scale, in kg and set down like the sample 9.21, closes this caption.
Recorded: 1.6
